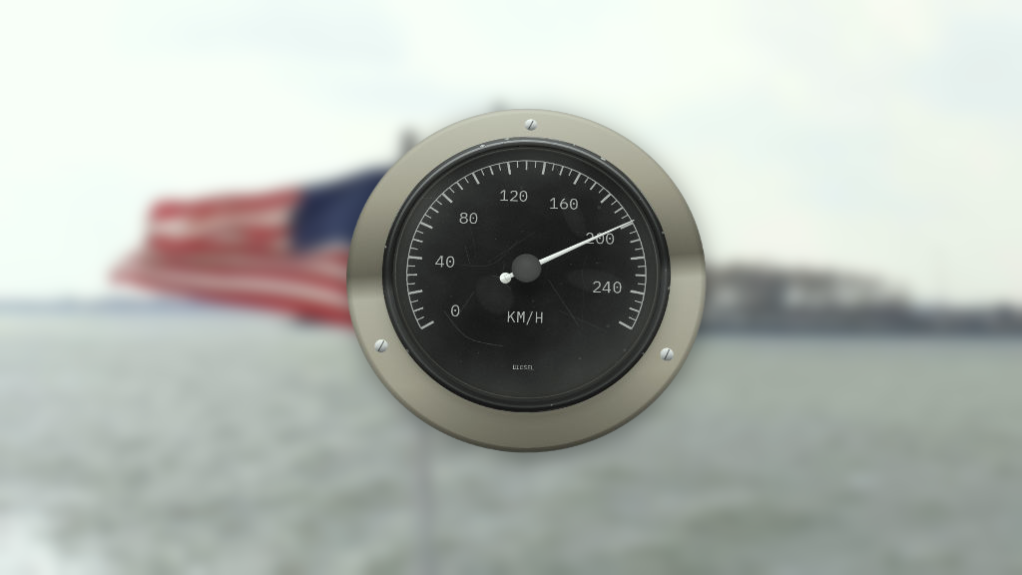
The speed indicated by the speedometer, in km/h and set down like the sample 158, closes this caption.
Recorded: 200
